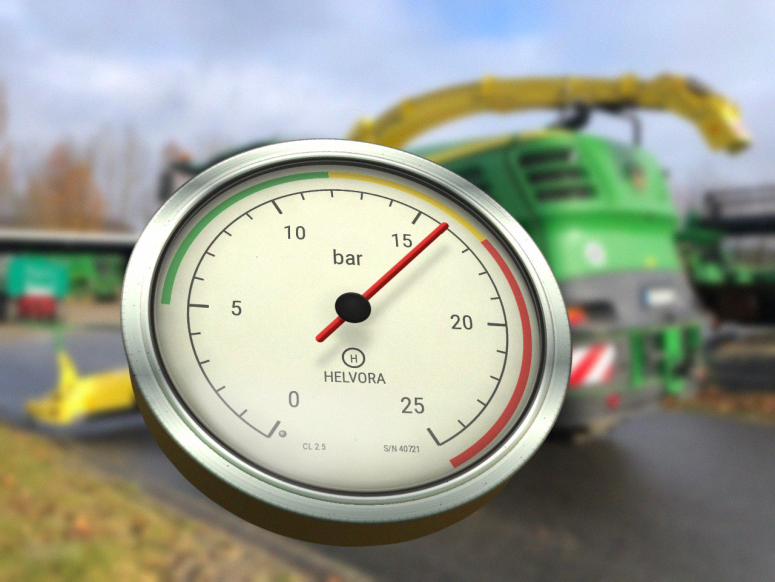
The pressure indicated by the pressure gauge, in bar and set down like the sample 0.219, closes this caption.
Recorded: 16
